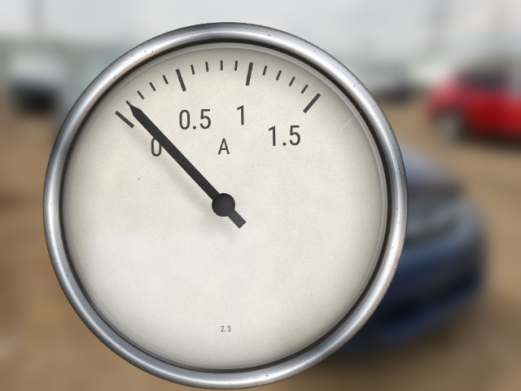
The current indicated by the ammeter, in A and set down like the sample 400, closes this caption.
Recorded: 0.1
